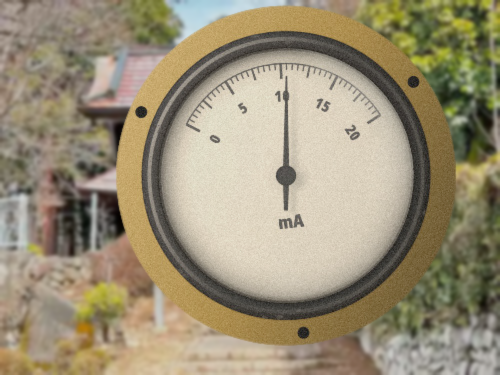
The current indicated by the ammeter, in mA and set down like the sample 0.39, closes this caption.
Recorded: 10.5
